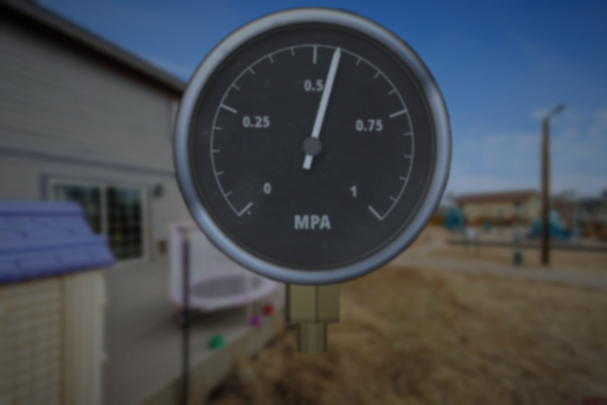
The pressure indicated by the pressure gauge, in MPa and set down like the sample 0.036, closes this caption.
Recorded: 0.55
